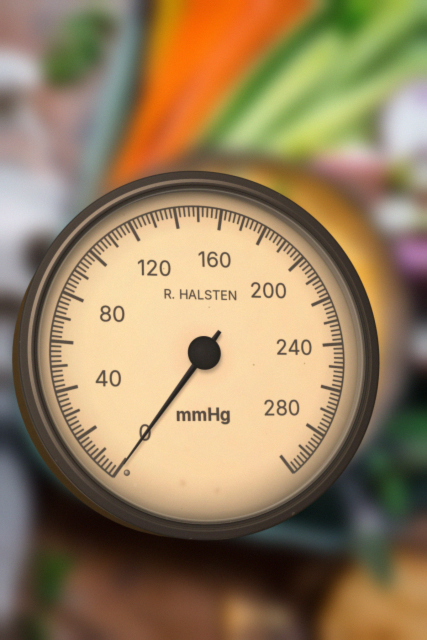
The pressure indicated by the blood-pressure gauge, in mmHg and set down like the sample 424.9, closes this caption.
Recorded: 0
